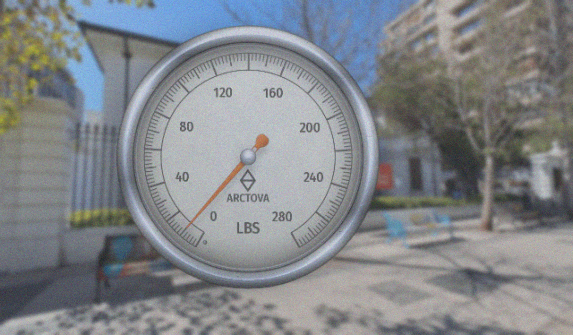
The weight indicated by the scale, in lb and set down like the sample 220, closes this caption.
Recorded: 10
